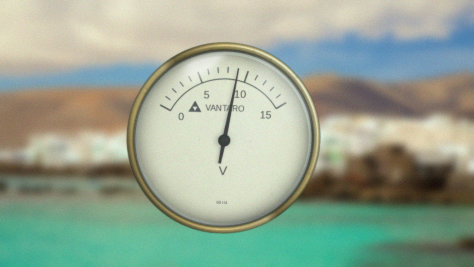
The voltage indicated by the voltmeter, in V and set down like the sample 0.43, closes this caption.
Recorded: 9
